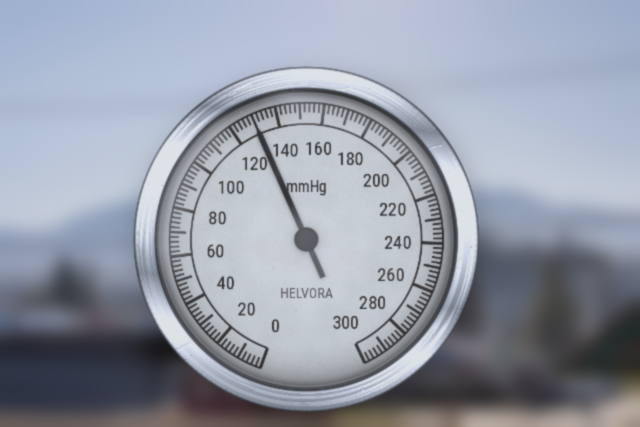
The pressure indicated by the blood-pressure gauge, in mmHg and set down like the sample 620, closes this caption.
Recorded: 130
